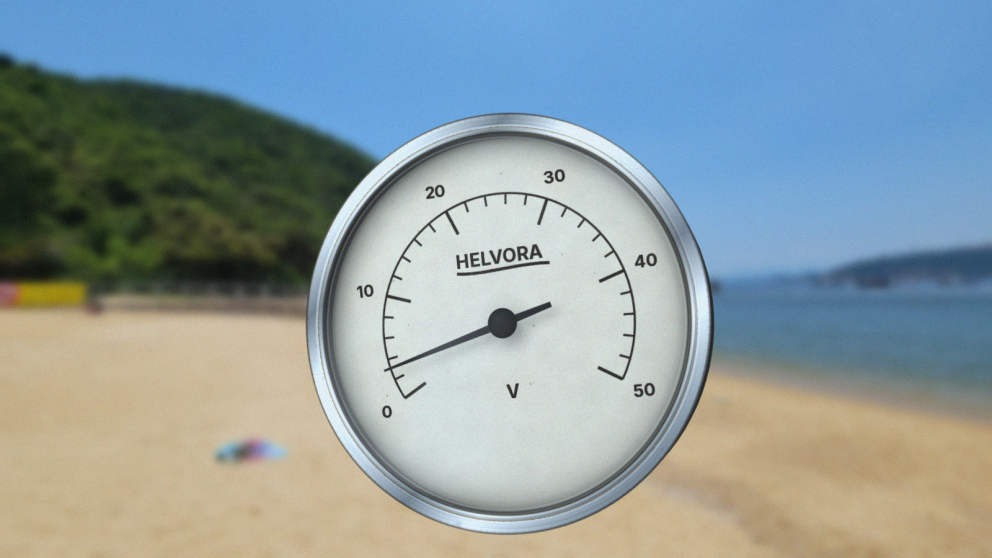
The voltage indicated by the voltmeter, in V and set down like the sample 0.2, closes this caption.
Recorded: 3
